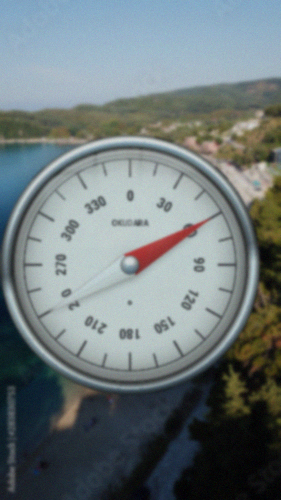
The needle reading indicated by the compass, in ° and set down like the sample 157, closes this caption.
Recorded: 60
